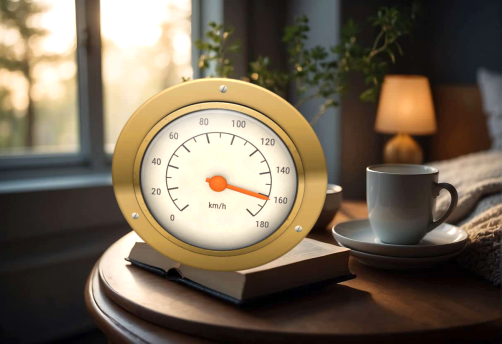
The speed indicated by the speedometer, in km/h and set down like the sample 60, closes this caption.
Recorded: 160
